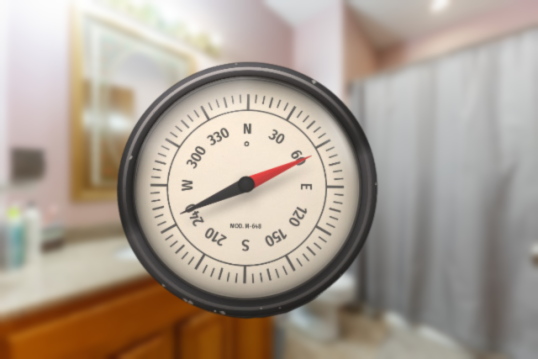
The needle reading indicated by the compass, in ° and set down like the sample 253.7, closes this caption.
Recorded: 65
